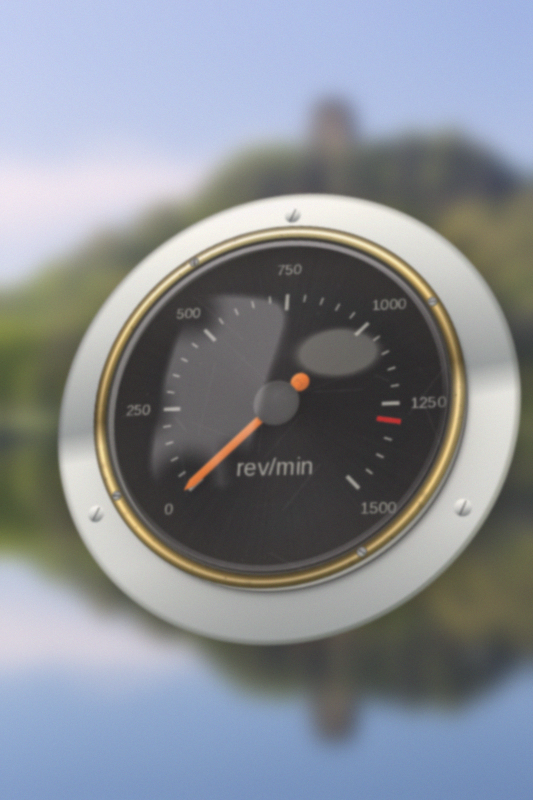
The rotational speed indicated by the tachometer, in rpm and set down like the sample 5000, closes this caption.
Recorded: 0
